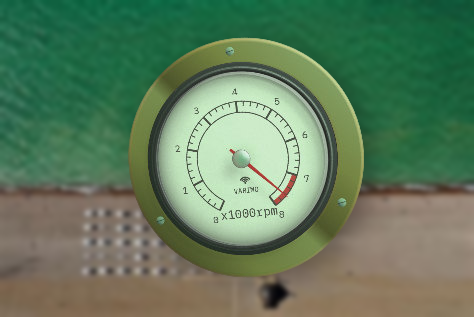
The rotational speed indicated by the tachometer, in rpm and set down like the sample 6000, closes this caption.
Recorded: 7600
